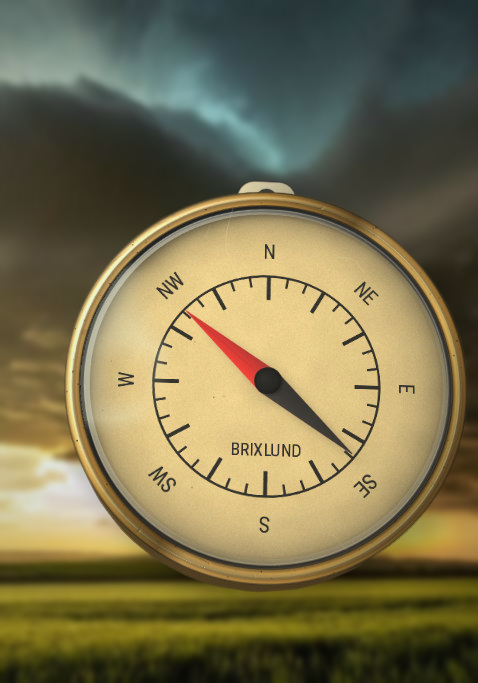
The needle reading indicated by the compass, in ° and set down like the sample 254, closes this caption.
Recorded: 310
